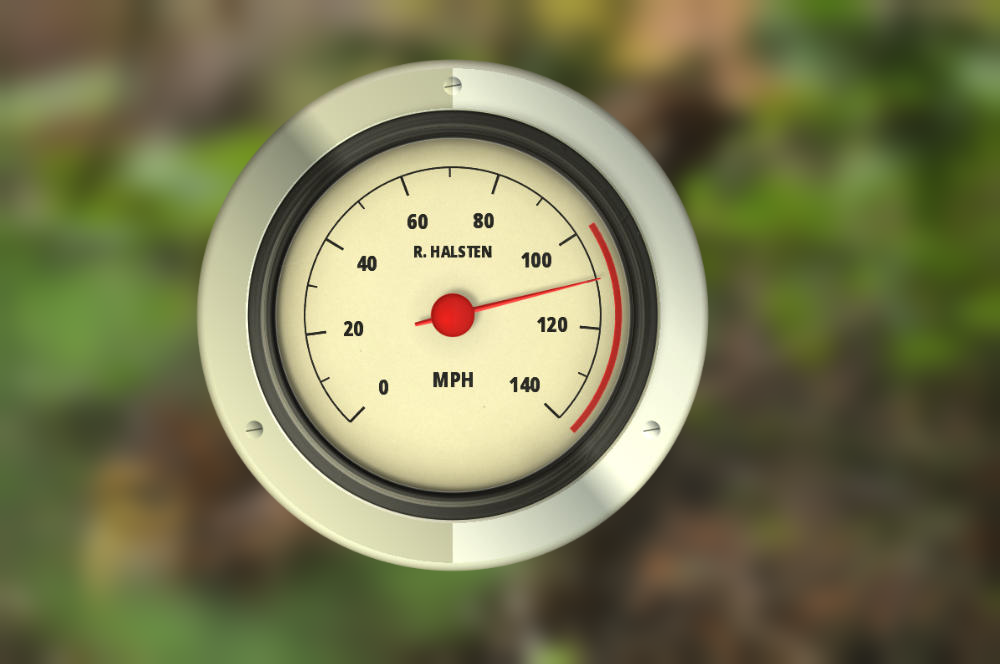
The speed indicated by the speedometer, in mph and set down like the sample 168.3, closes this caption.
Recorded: 110
